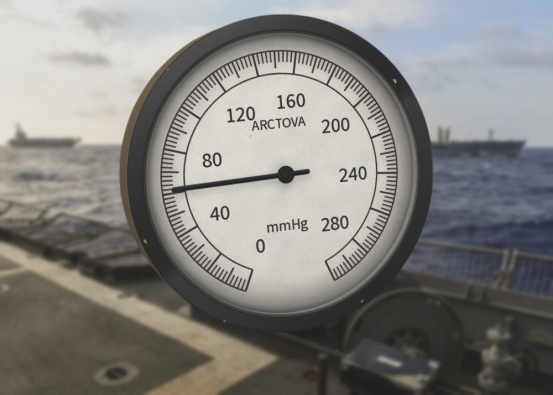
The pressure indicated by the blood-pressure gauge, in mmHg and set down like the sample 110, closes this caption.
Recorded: 62
